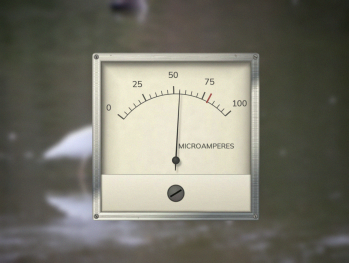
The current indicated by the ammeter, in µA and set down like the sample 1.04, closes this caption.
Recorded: 55
